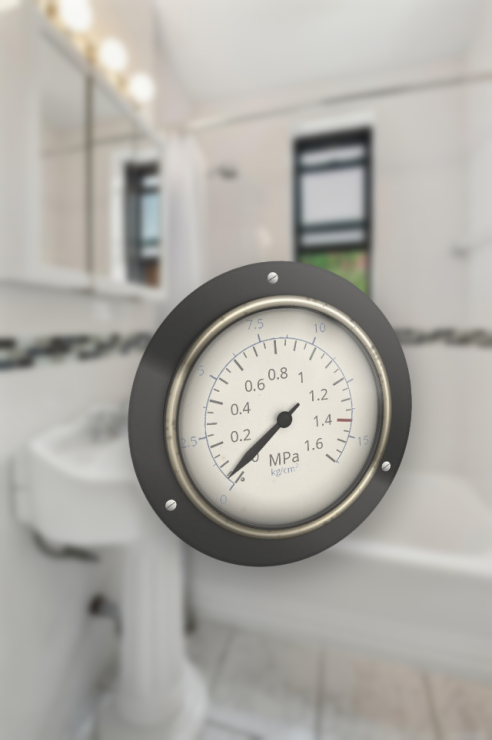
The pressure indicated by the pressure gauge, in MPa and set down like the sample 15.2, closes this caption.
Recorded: 0.05
